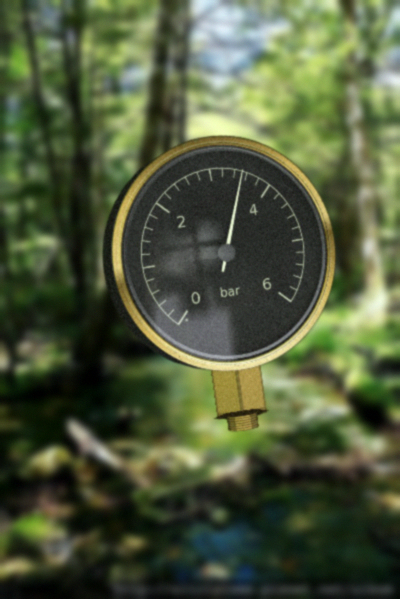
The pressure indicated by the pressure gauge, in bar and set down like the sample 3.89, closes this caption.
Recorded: 3.5
